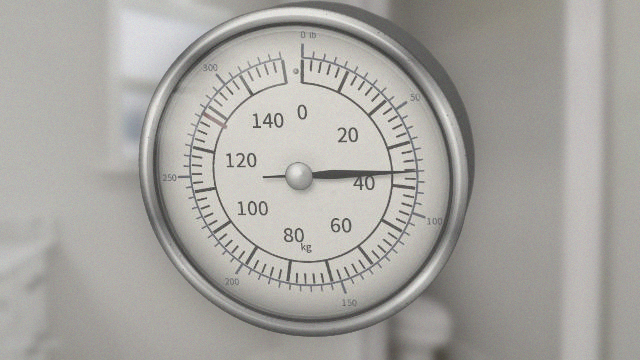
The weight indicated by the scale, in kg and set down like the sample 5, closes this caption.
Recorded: 36
